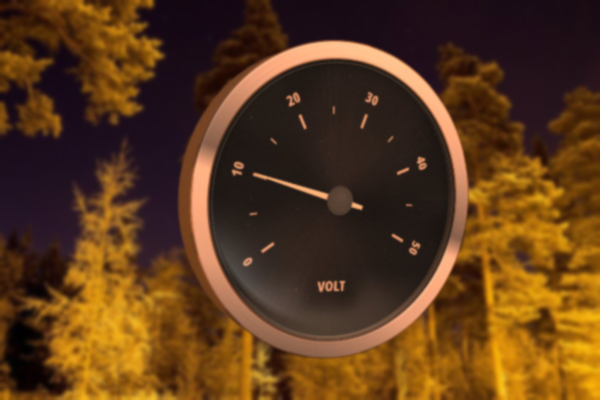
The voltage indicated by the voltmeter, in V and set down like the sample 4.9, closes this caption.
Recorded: 10
